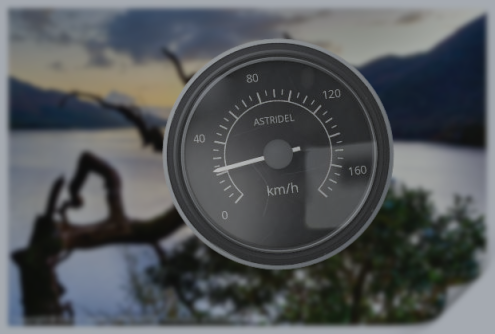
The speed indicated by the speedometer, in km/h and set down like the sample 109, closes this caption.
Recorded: 22.5
